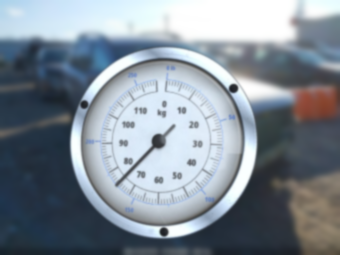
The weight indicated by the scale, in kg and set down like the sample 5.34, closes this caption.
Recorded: 75
